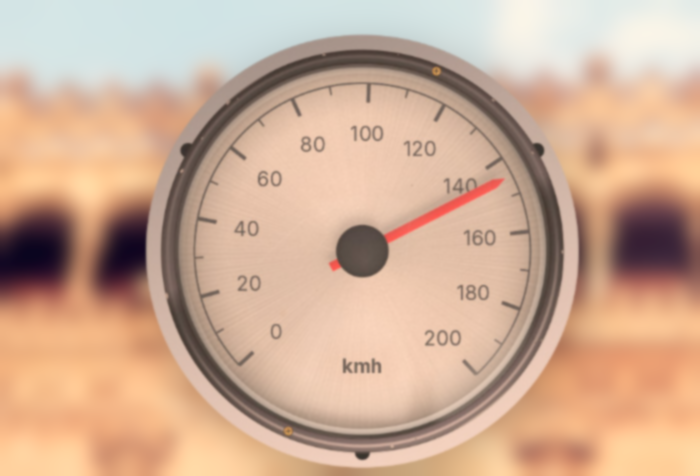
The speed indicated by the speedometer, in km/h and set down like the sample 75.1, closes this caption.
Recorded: 145
